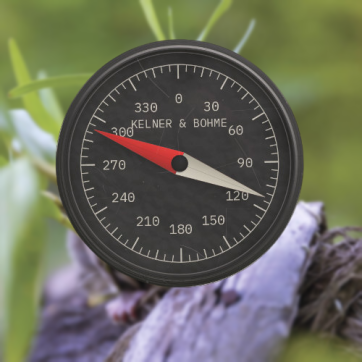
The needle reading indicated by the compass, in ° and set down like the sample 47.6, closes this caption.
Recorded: 292.5
